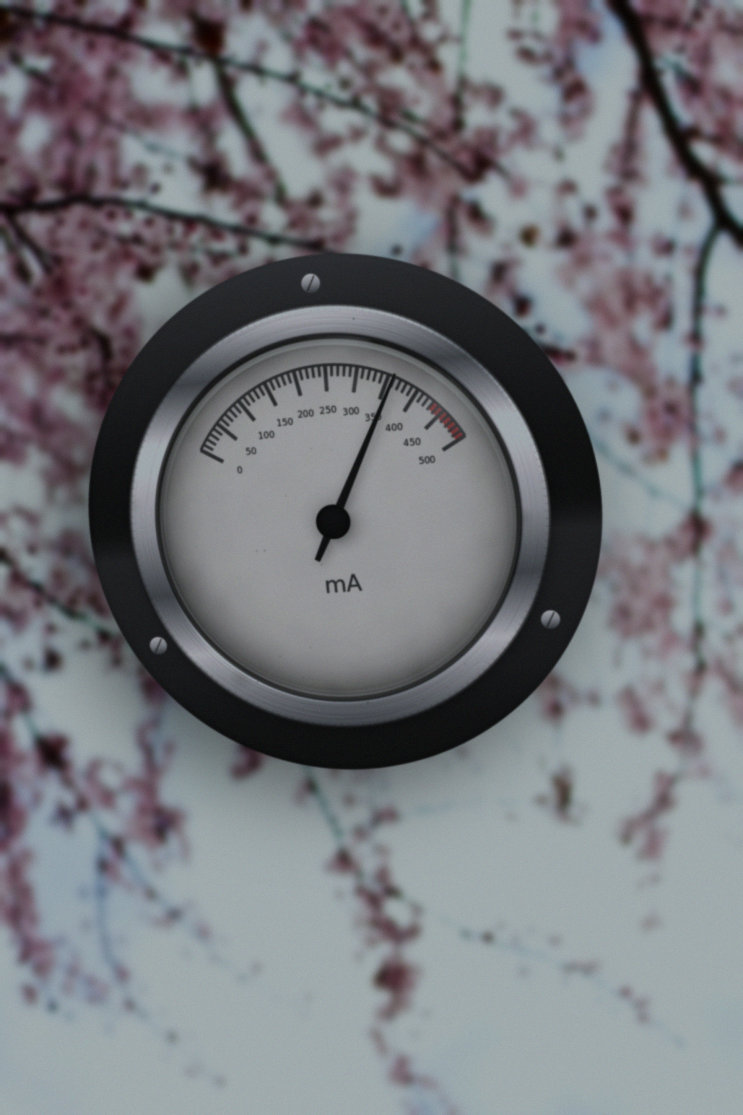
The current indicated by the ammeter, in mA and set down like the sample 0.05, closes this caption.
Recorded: 360
